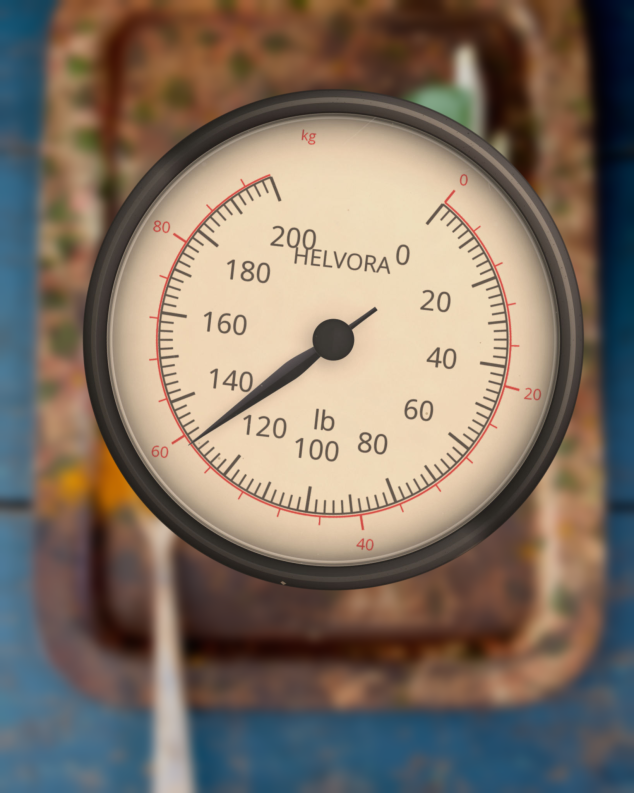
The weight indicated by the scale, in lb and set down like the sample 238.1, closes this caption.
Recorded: 130
